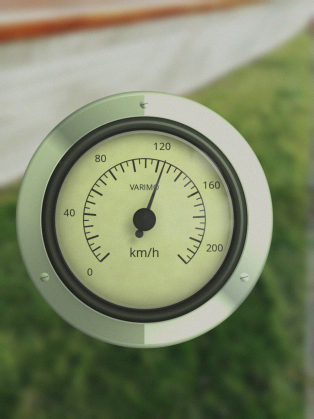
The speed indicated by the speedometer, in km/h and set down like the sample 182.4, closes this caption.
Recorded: 125
